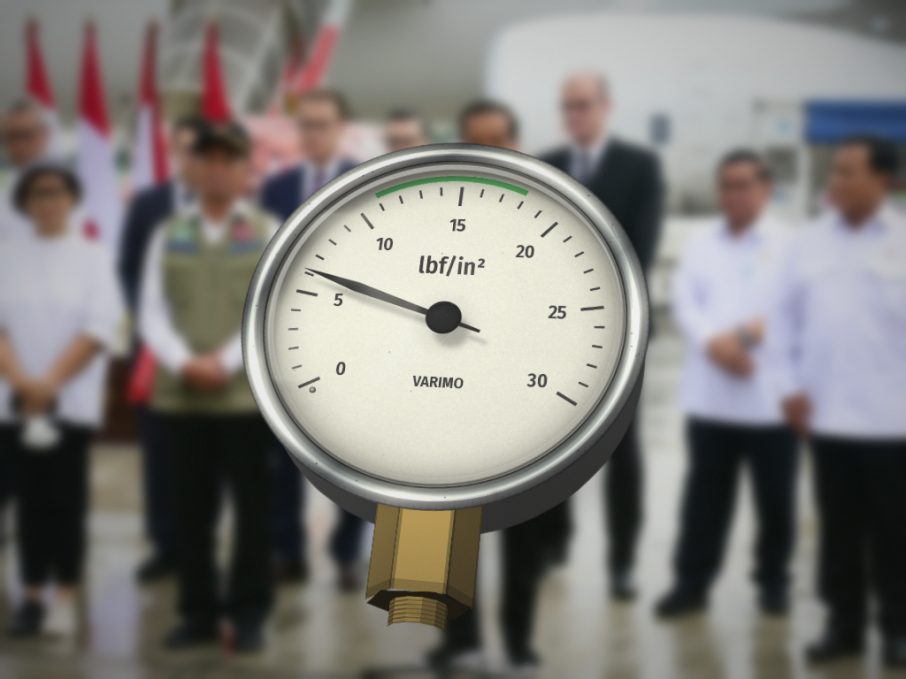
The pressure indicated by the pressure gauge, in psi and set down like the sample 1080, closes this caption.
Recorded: 6
